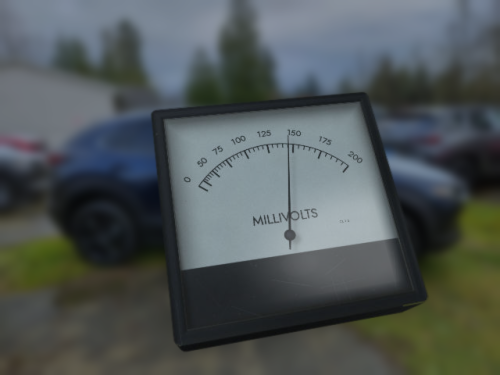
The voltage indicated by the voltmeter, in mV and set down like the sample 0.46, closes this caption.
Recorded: 145
